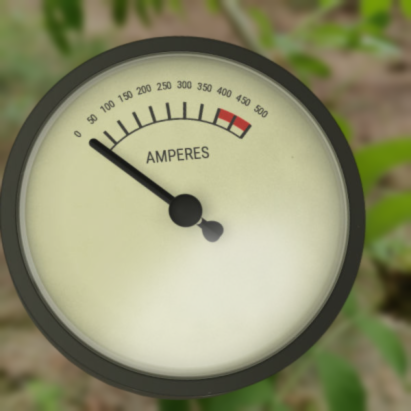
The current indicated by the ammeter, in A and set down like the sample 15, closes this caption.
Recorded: 0
